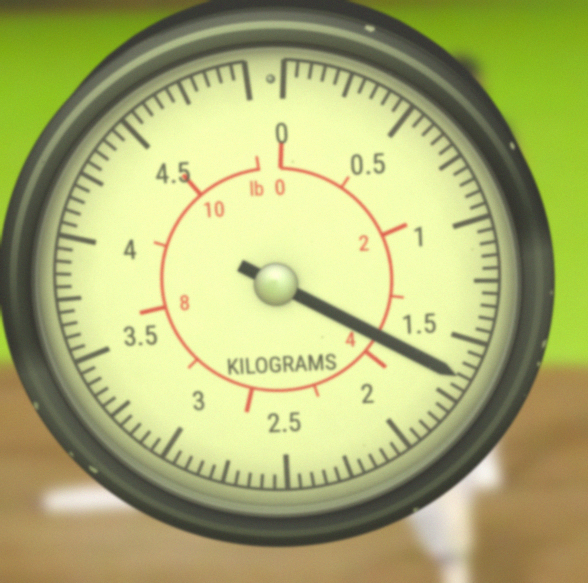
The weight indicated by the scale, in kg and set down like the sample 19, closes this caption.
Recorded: 1.65
